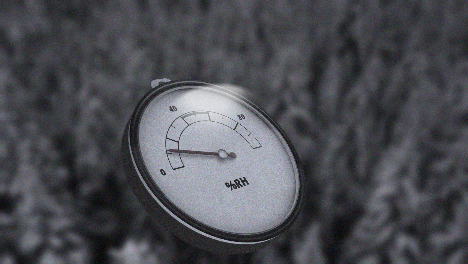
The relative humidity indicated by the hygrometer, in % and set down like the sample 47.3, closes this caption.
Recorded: 10
